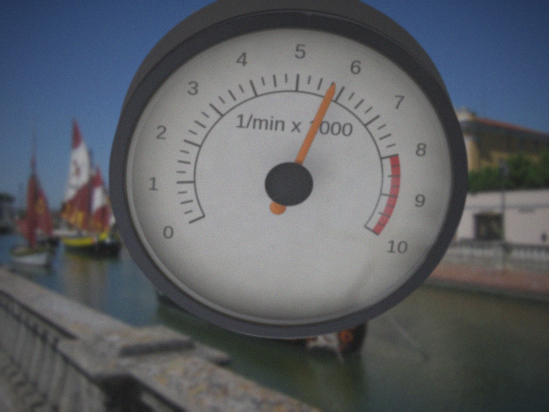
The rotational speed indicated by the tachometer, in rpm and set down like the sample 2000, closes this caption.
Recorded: 5750
